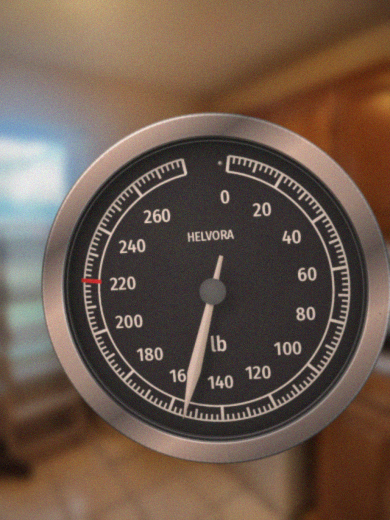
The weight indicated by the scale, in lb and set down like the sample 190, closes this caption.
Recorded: 154
